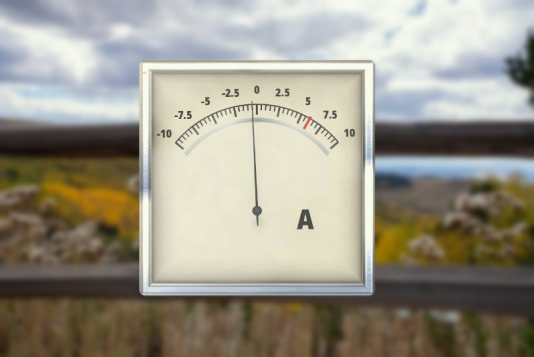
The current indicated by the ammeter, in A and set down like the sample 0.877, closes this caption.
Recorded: -0.5
